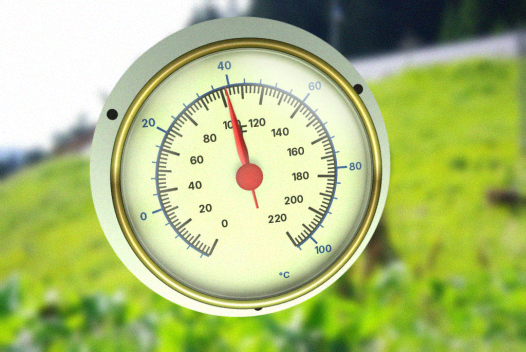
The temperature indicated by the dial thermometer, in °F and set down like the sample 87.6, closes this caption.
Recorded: 102
